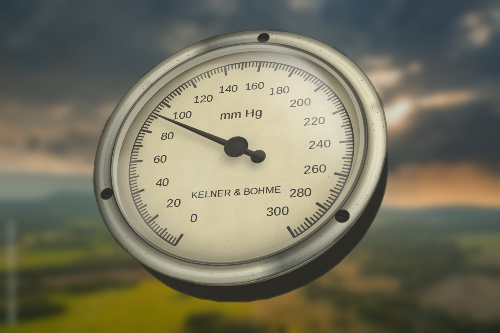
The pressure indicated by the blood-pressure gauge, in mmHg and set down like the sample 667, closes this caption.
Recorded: 90
